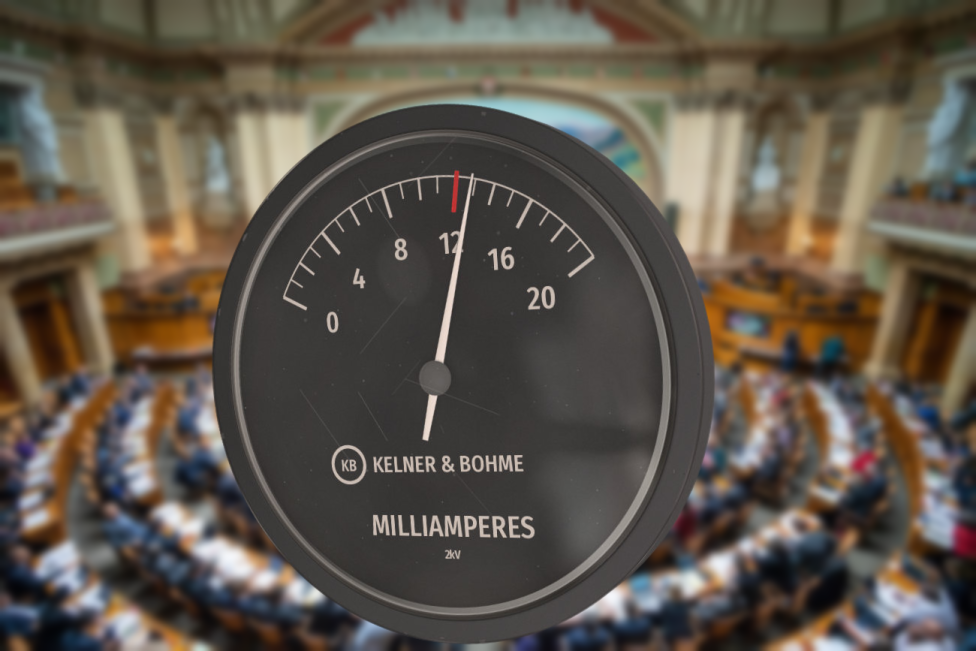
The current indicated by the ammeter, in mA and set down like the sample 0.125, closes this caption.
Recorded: 13
